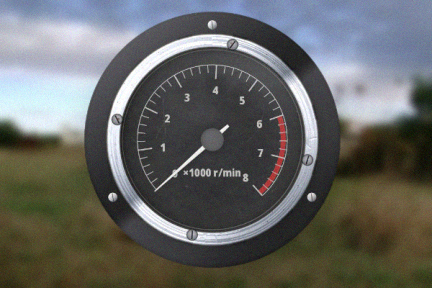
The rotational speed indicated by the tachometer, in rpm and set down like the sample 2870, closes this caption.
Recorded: 0
